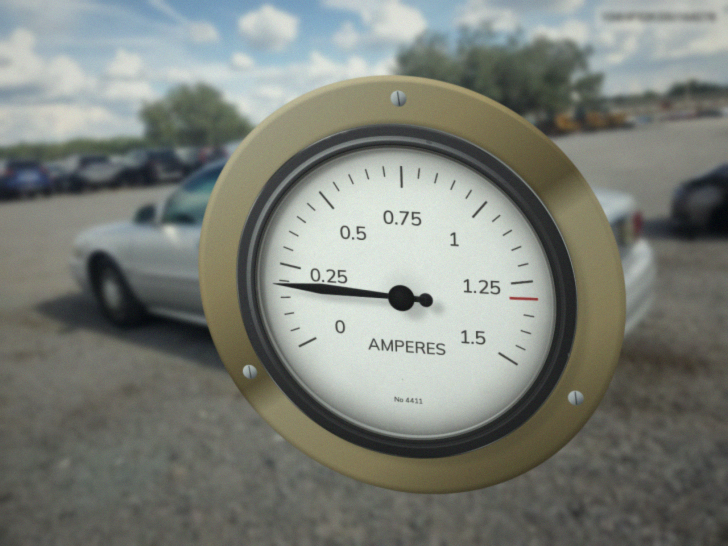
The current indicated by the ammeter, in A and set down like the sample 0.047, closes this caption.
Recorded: 0.2
